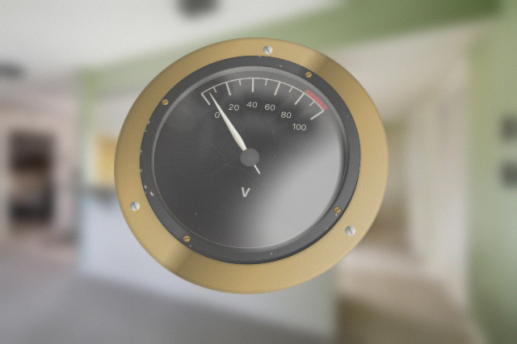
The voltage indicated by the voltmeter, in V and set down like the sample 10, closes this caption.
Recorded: 5
